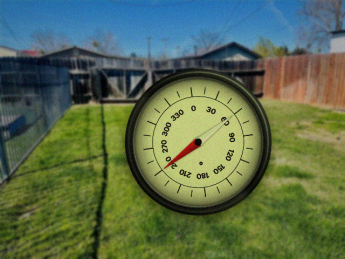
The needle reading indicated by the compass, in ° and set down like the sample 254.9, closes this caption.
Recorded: 240
